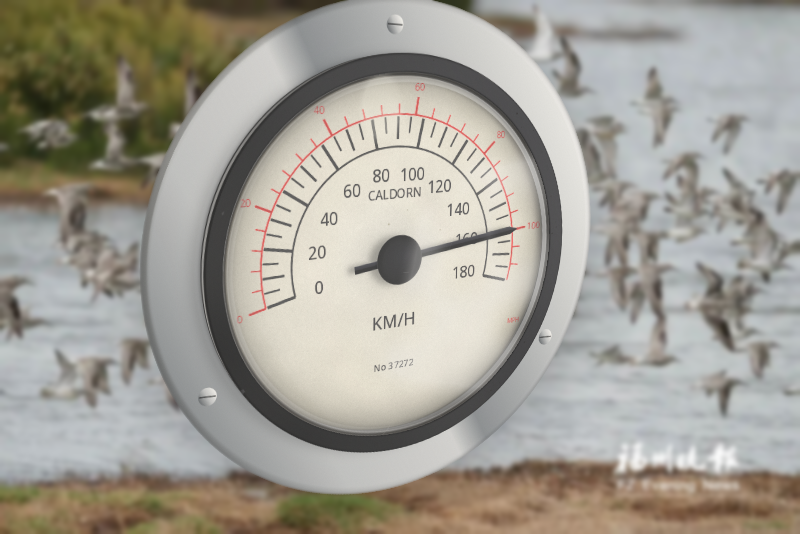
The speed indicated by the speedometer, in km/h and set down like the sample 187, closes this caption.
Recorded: 160
